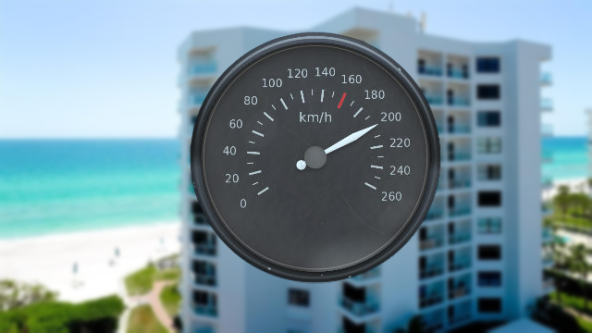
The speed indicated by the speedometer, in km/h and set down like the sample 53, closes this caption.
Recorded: 200
